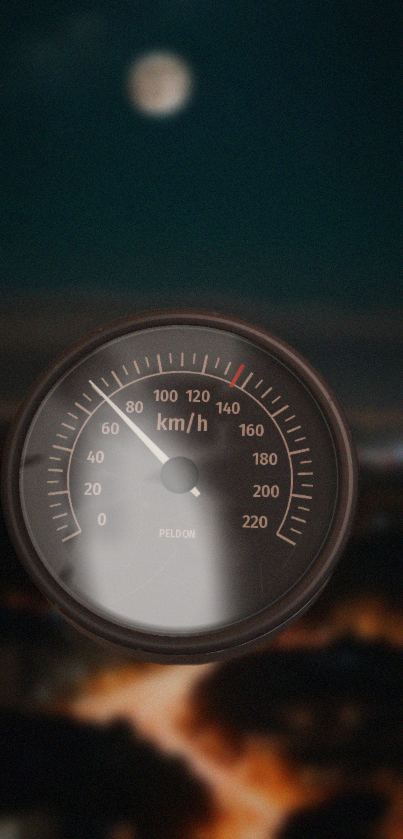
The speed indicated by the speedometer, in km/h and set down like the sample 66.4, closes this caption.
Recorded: 70
